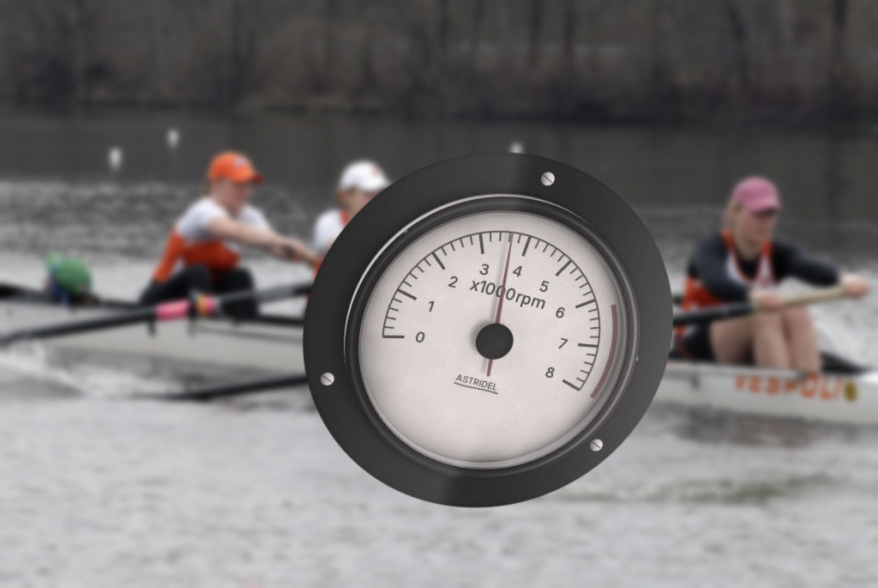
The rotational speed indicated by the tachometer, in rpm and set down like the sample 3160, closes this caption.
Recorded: 3600
